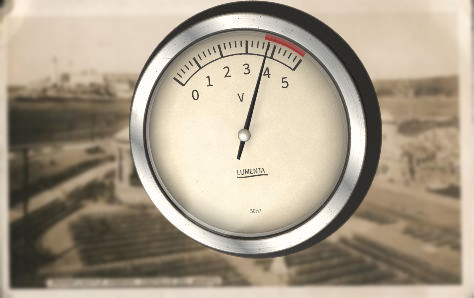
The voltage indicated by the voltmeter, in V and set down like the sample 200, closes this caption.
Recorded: 3.8
